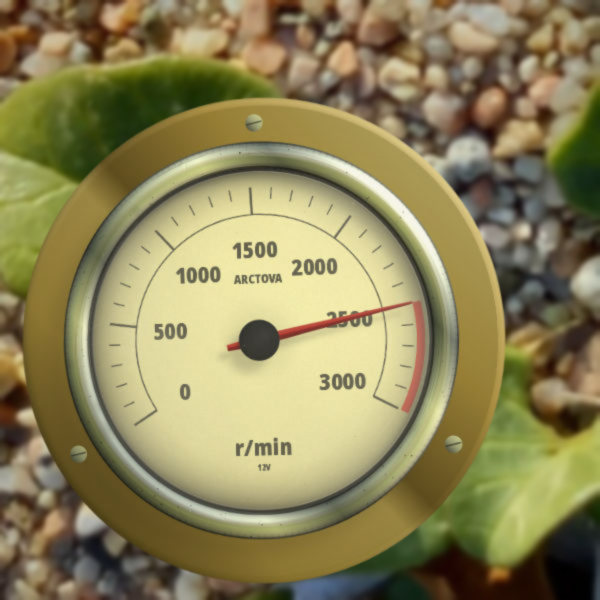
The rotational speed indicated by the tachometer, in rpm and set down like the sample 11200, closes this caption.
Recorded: 2500
